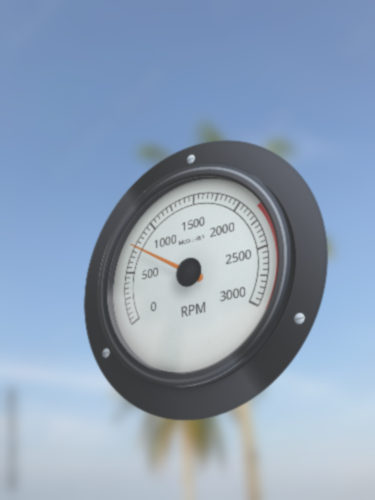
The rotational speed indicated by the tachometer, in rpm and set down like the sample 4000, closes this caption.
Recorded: 750
